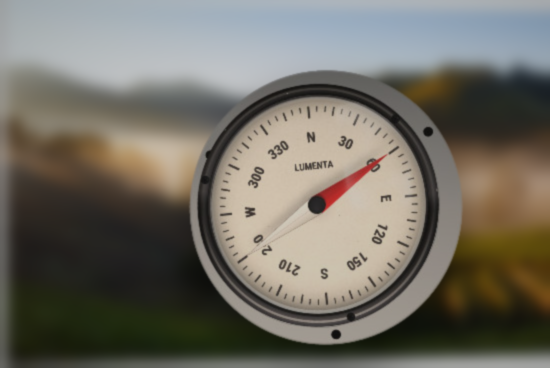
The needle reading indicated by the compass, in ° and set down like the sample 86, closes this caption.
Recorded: 60
